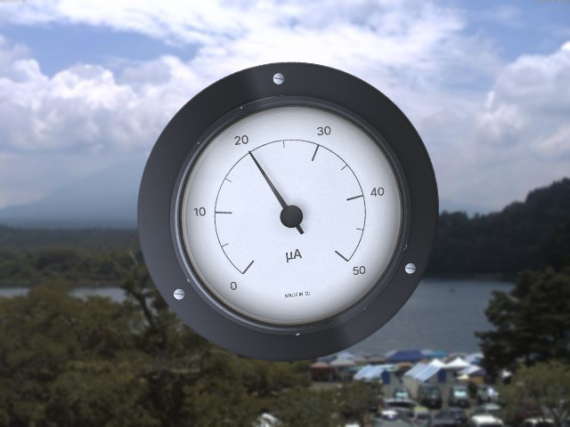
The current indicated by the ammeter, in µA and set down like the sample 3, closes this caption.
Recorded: 20
